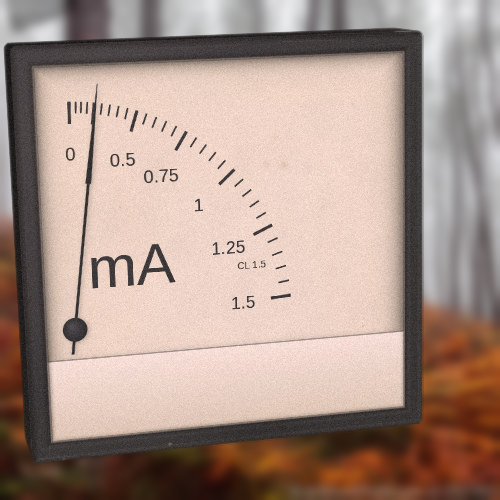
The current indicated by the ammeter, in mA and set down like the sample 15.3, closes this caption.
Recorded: 0.25
